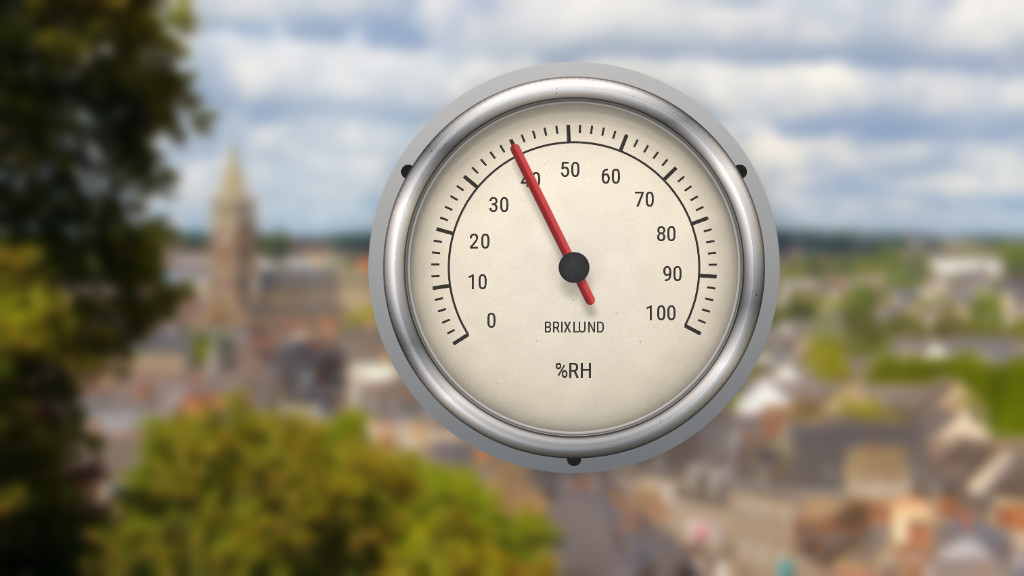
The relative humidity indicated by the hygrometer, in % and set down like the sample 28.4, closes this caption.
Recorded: 40
